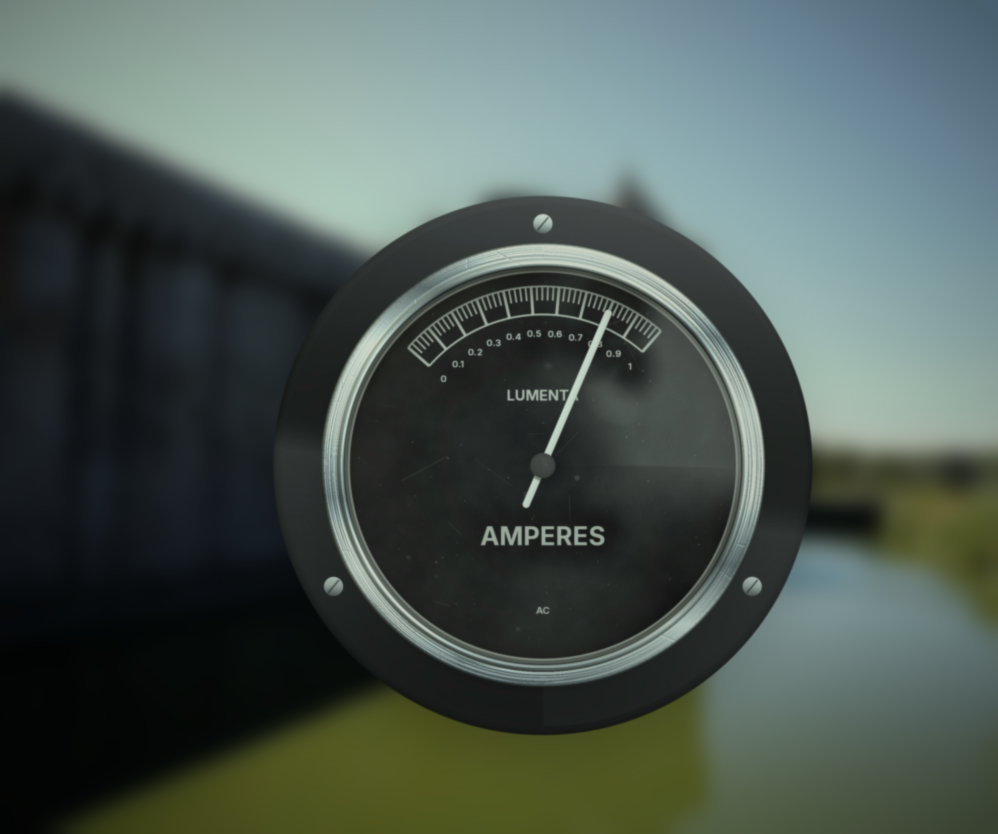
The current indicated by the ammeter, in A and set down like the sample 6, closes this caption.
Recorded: 0.8
